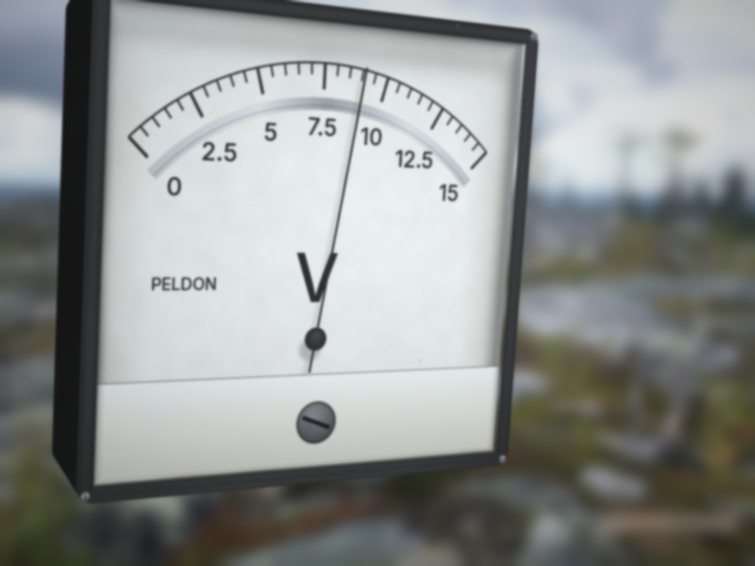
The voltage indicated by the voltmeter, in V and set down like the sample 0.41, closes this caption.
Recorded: 9
